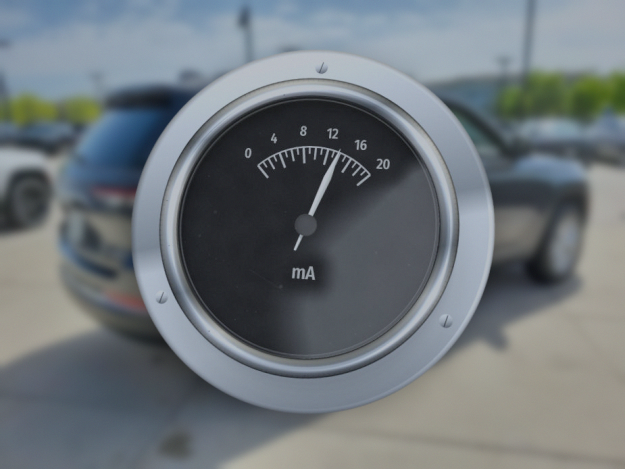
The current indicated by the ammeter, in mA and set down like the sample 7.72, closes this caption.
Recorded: 14
